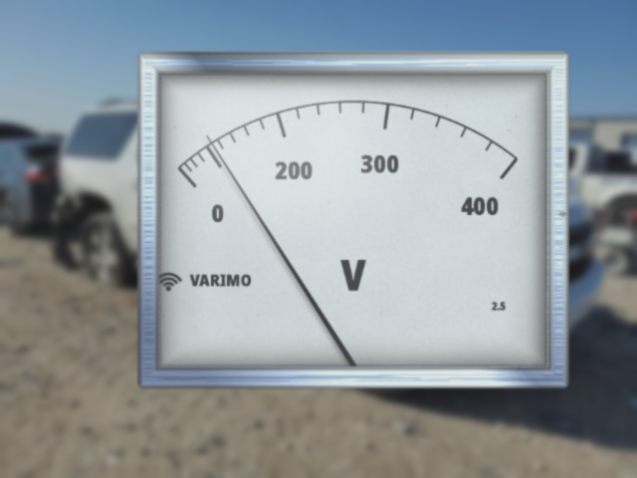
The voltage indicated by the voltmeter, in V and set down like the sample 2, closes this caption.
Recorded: 110
